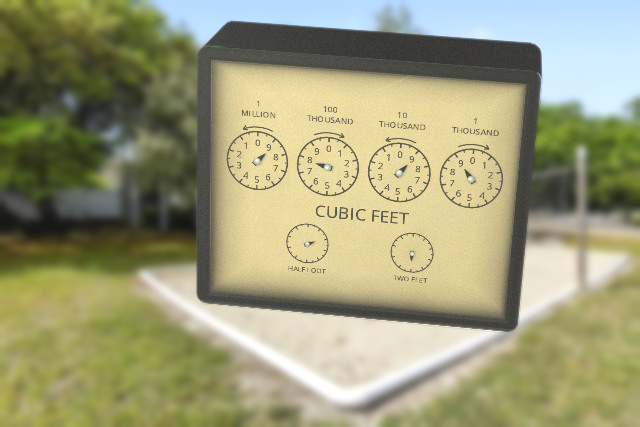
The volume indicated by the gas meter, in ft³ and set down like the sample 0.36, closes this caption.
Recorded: 878900
